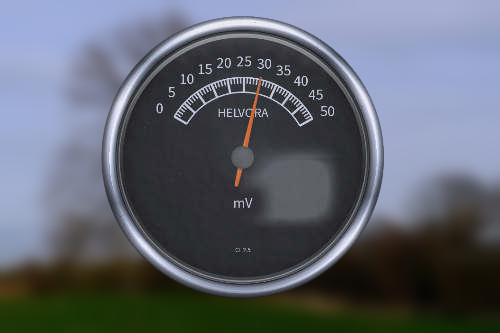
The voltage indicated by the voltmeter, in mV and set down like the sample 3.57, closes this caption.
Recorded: 30
